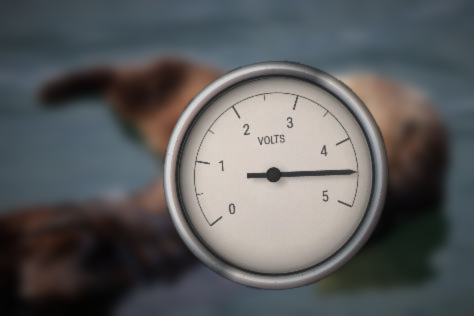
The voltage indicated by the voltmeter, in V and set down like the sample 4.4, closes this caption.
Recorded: 4.5
